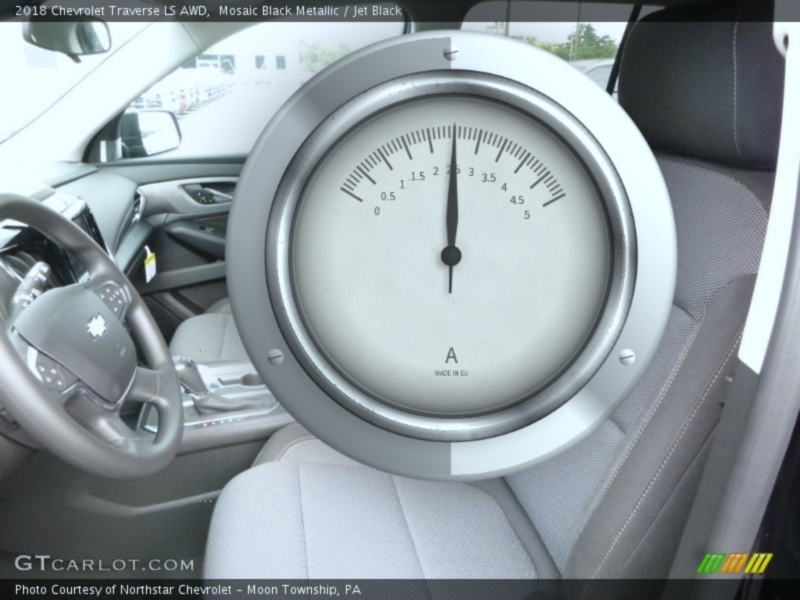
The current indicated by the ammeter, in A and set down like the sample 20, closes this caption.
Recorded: 2.5
